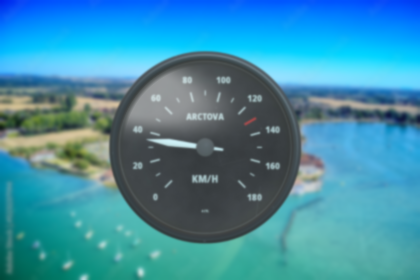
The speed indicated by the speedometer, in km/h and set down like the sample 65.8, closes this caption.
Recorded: 35
